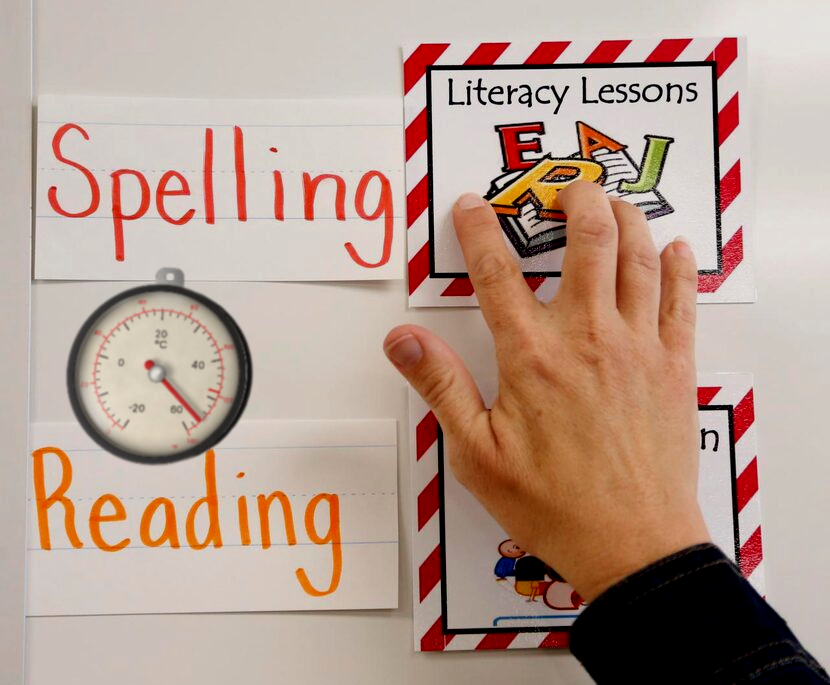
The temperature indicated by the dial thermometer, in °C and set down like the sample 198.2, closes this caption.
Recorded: 56
